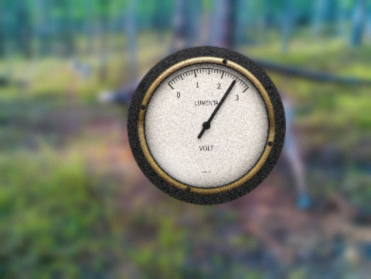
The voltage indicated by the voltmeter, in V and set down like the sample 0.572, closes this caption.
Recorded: 2.5
